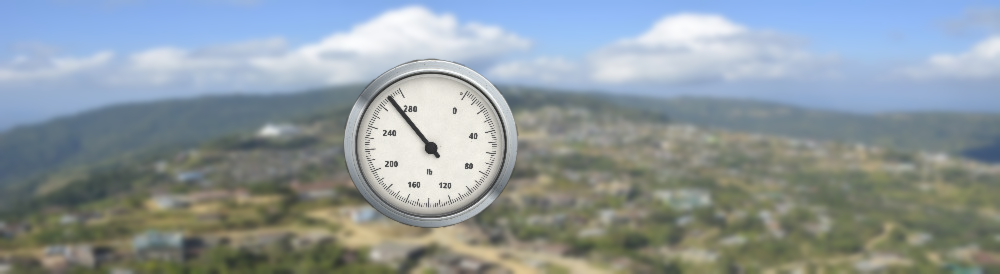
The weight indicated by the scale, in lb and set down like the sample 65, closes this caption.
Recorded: 270
